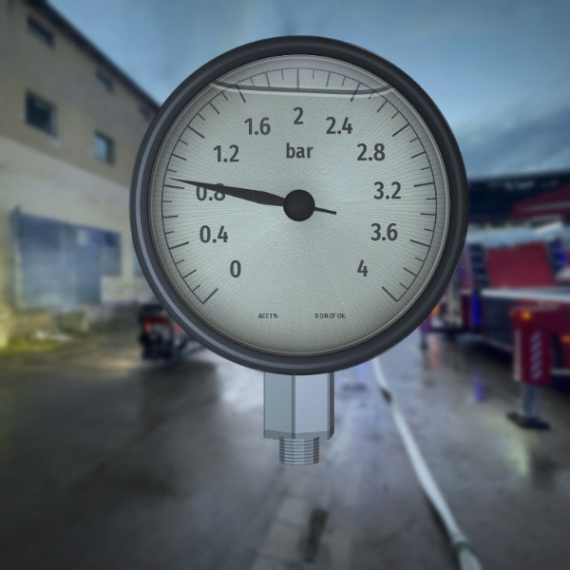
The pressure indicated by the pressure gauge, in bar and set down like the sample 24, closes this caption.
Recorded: 0.85
